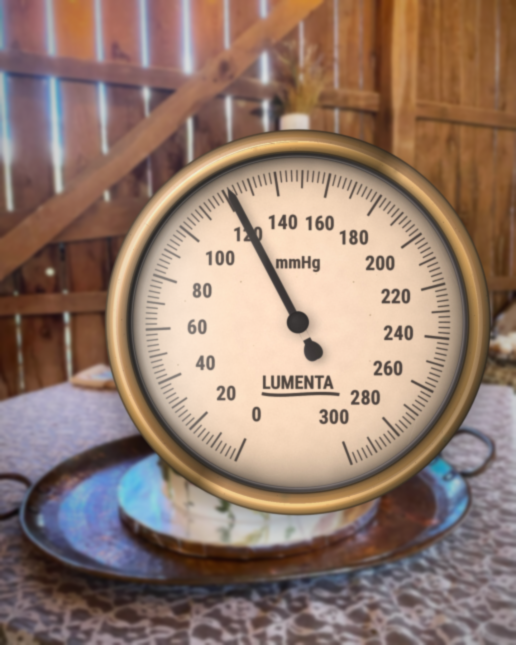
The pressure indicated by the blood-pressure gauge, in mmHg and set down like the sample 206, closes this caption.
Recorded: 122
